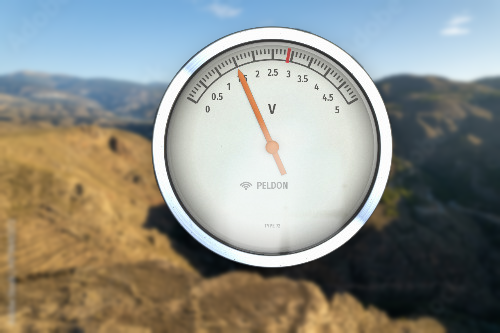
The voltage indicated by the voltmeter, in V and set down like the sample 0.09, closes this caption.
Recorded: 1.5
